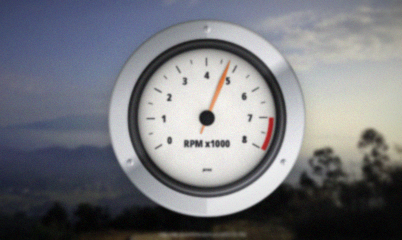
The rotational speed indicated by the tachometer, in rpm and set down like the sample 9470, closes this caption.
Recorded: 4750
